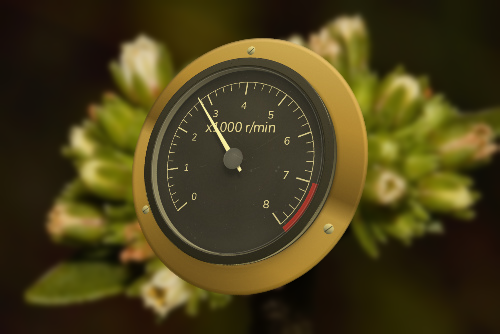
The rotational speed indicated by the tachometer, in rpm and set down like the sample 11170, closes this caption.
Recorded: 2800
